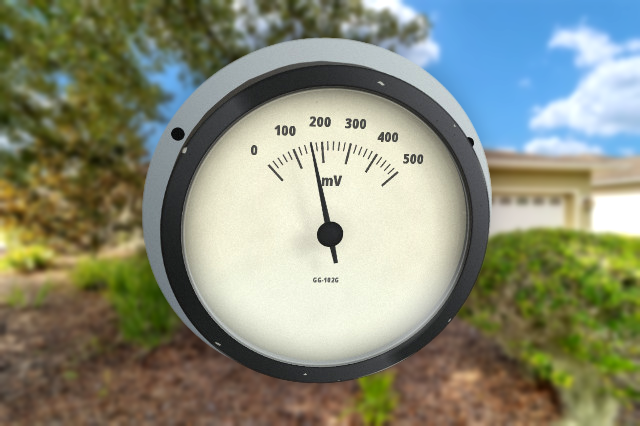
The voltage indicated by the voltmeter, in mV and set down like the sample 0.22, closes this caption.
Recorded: 160
